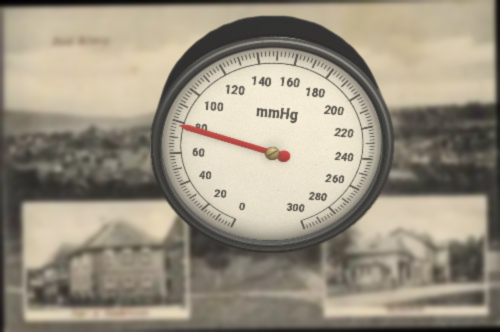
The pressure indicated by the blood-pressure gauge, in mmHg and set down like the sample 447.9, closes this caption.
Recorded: 80
